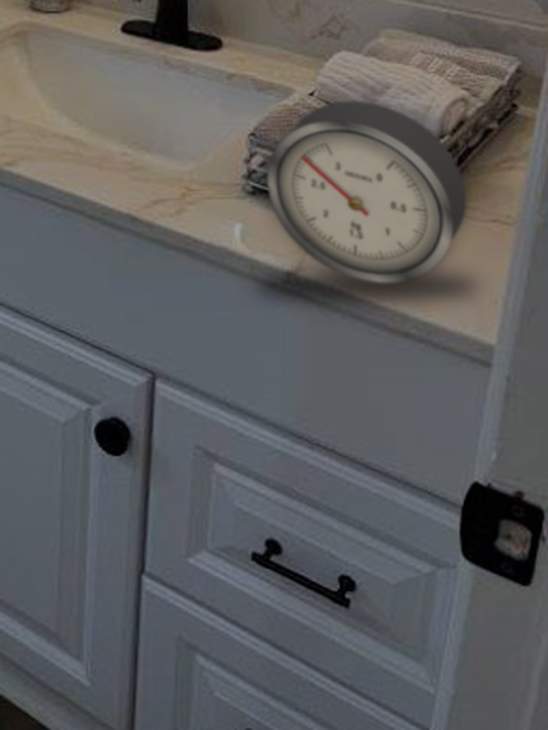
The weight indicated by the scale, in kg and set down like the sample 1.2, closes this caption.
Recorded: 2.75
